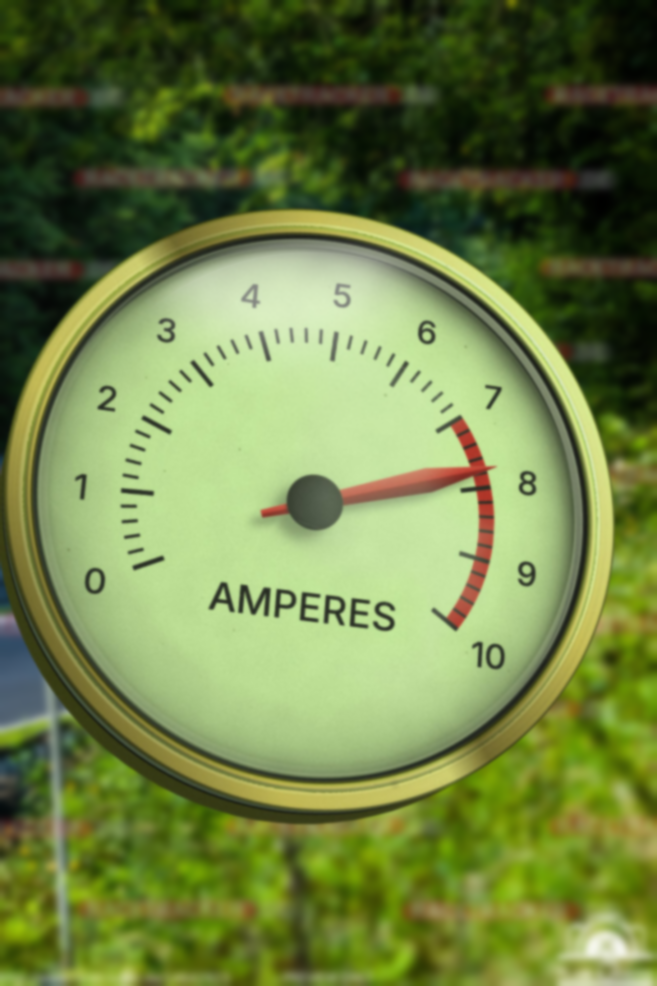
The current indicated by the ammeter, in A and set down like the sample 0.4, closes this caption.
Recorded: 7.8
